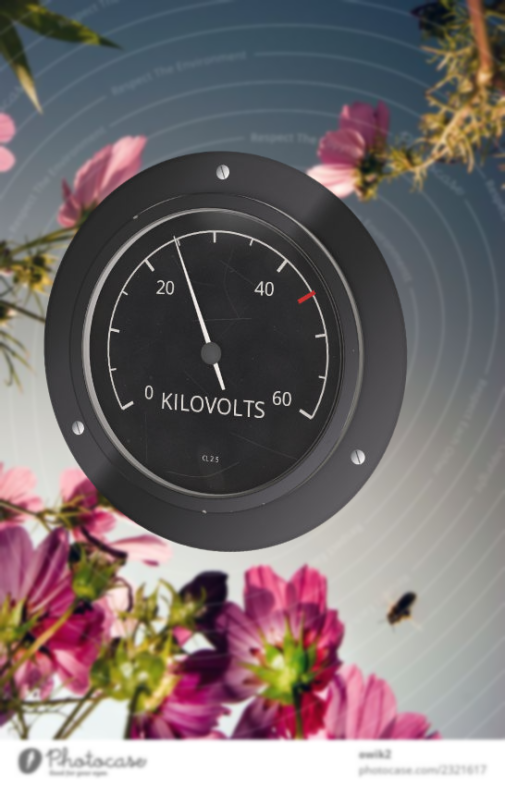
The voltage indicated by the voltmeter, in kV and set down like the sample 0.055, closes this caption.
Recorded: 25
